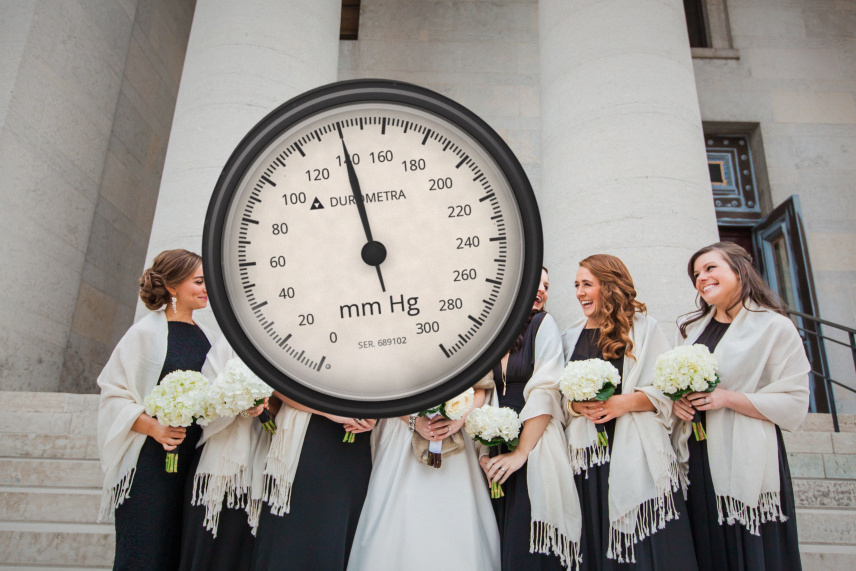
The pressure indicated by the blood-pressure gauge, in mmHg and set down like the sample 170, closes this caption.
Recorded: 140
